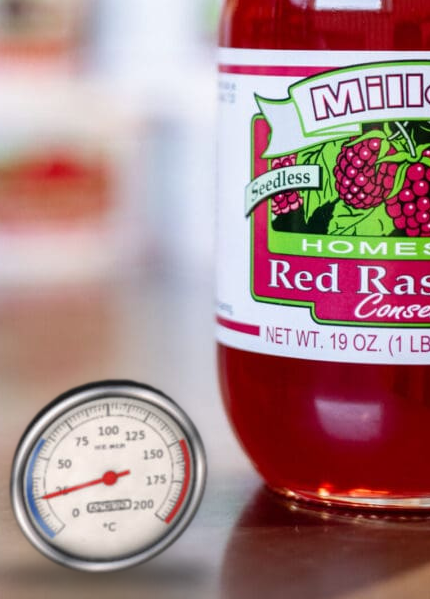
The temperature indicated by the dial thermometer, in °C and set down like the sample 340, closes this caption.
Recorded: 25
